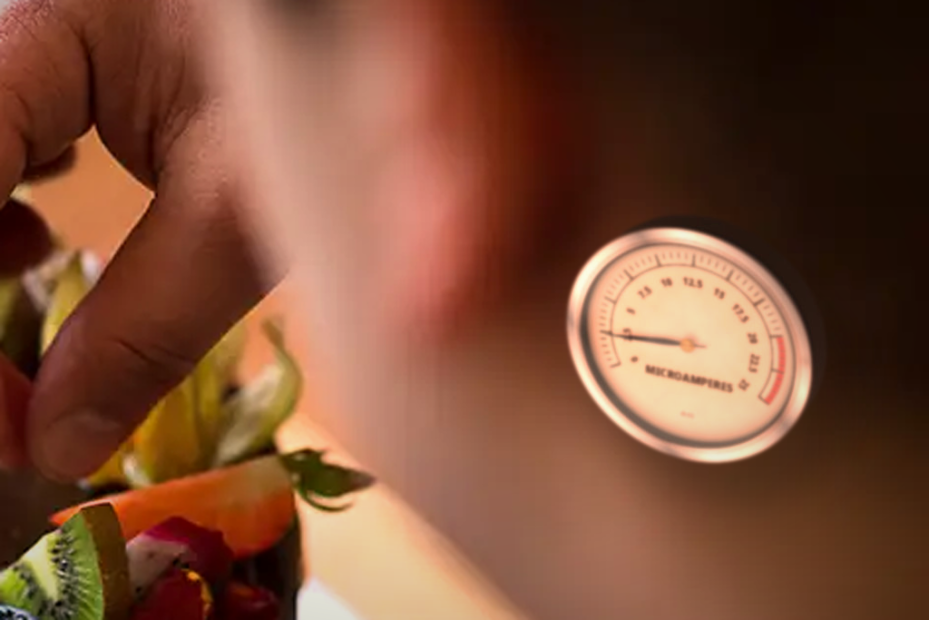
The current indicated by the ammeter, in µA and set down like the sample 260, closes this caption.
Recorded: 2.5
